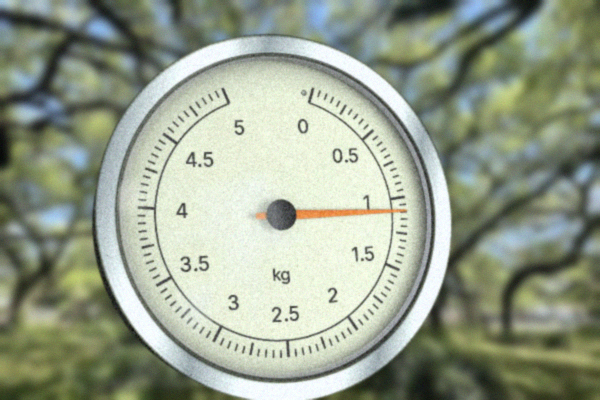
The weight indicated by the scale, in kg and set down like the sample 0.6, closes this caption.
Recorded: 1.1
